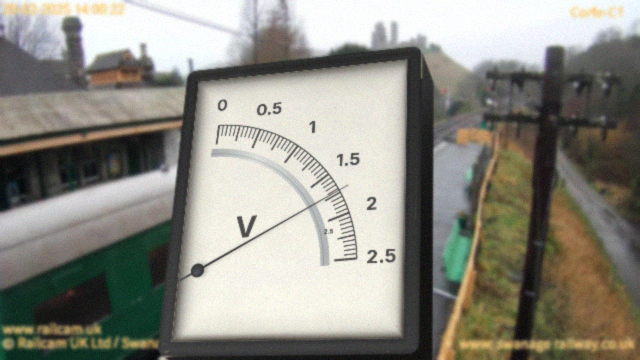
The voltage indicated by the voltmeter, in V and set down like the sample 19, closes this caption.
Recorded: 1.75
